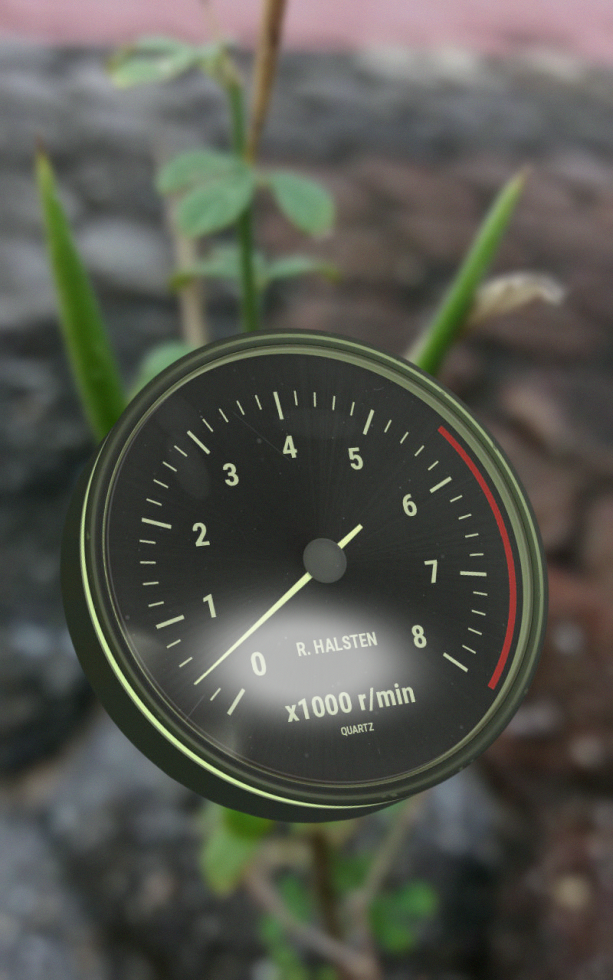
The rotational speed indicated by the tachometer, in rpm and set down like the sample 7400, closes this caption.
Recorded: 400
